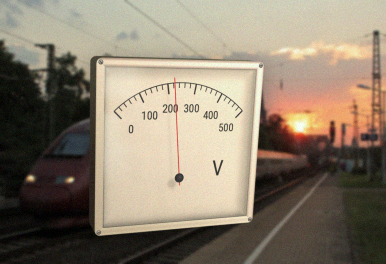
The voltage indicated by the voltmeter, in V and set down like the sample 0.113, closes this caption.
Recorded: 220
